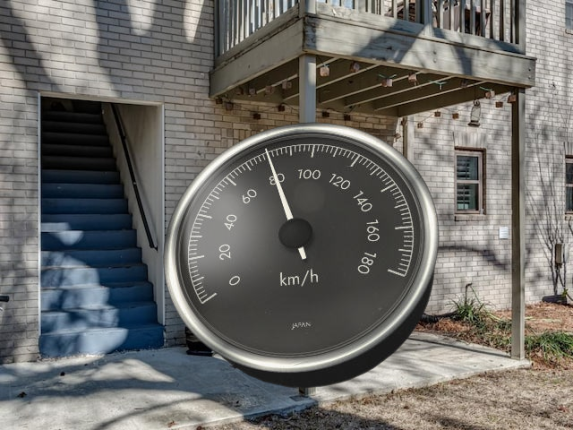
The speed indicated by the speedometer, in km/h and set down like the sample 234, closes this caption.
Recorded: 80
